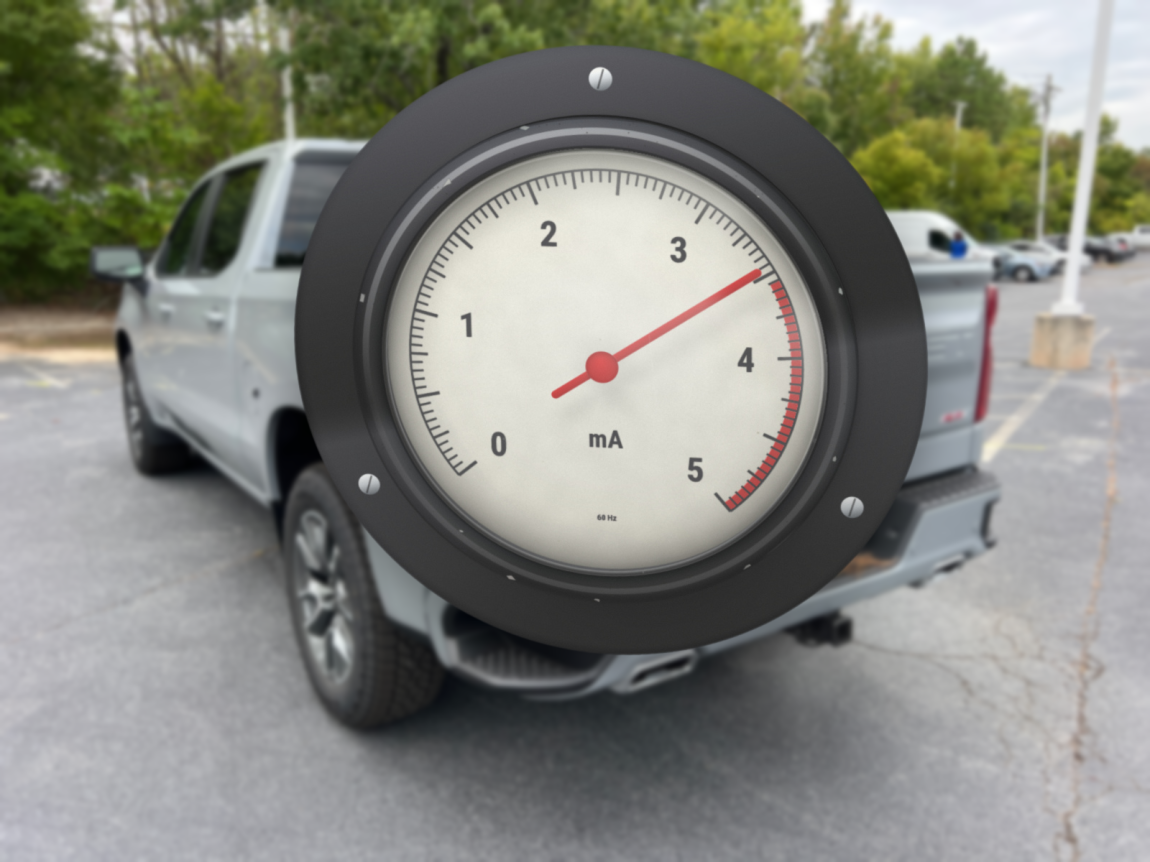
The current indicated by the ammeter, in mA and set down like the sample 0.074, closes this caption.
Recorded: 3.45
